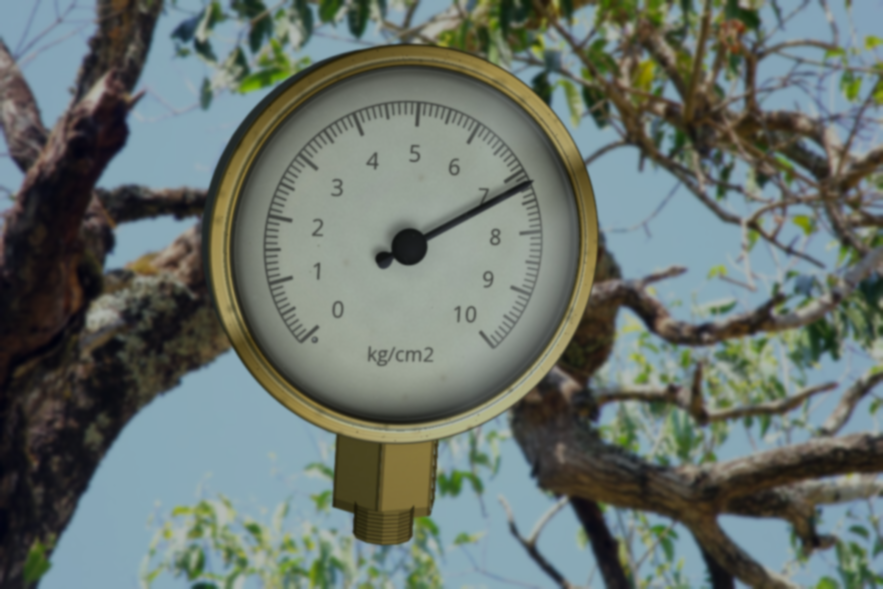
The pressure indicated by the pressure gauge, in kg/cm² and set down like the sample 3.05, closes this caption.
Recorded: 7.2
